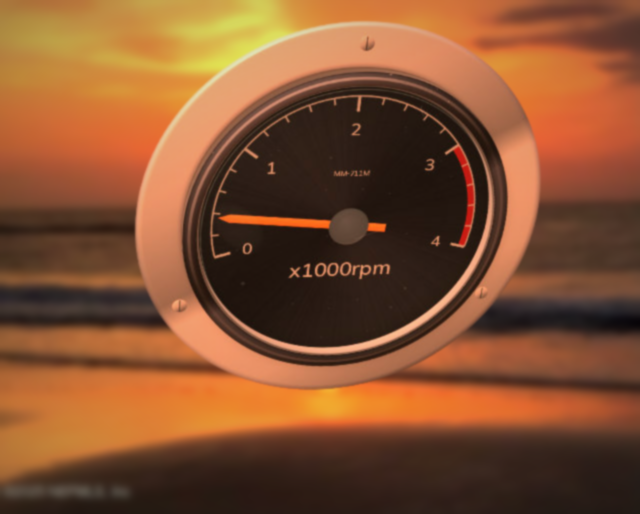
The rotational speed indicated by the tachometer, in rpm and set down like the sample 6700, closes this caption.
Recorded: 400
